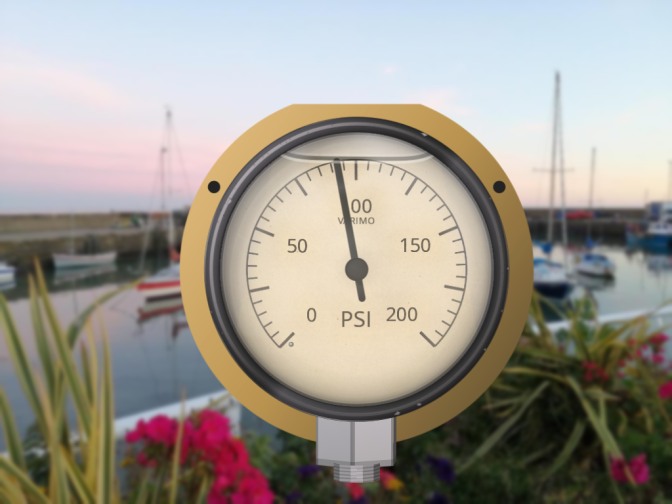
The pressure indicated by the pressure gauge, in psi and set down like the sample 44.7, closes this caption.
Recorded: 92.5
